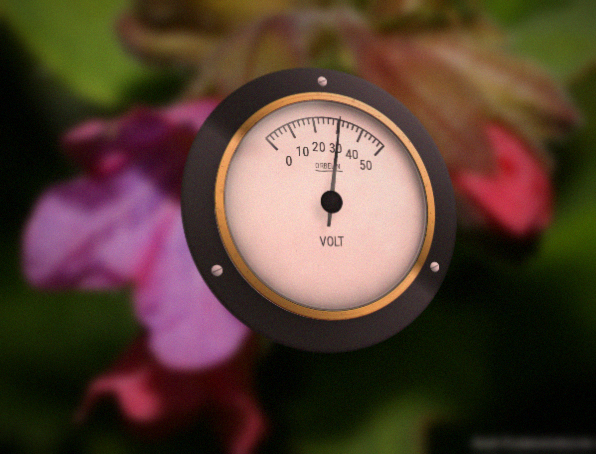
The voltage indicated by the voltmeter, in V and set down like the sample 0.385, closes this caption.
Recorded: 30
